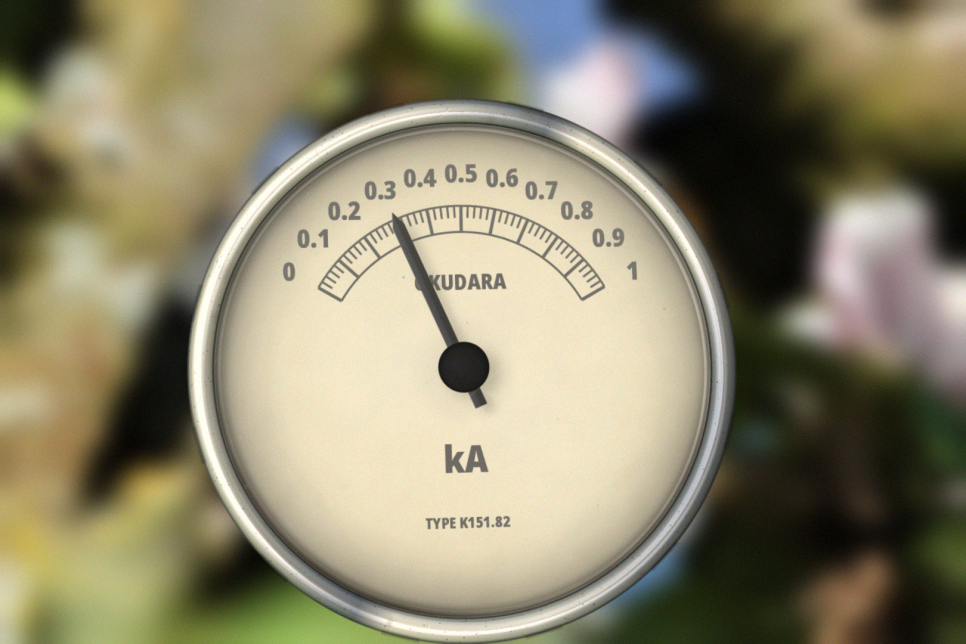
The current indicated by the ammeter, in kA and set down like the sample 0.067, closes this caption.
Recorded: 0.3
